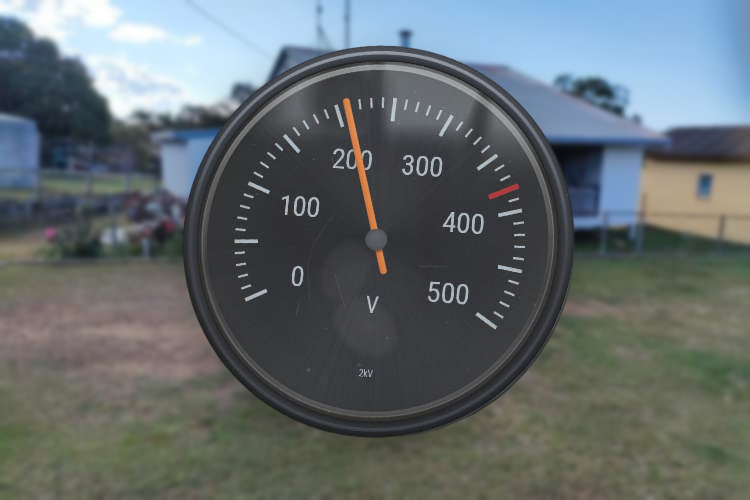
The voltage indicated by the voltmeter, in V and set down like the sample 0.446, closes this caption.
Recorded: 210
